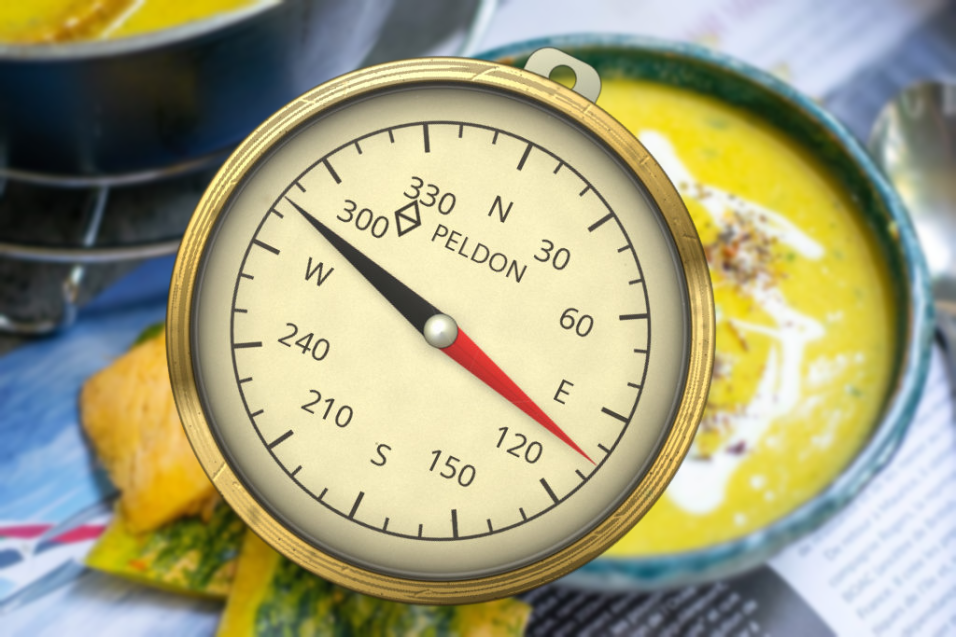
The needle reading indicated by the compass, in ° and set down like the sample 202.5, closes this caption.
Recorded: 105
